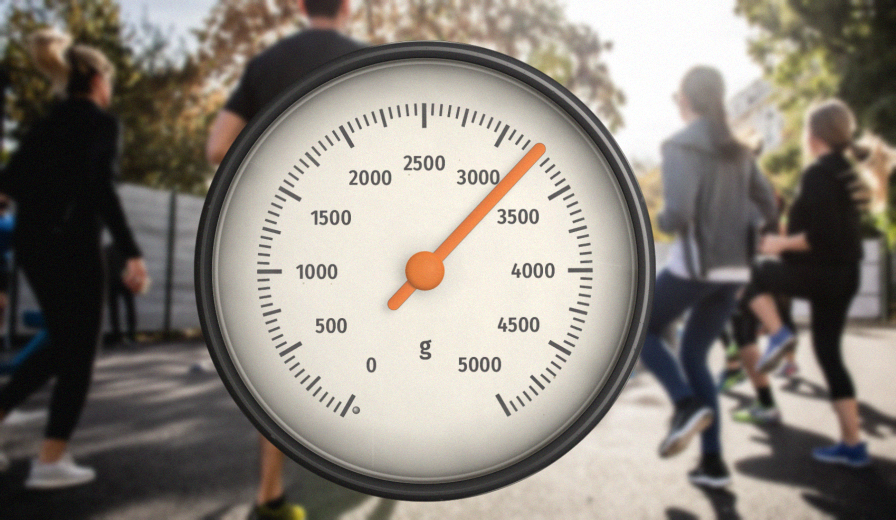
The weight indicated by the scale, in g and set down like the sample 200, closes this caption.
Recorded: 3225
